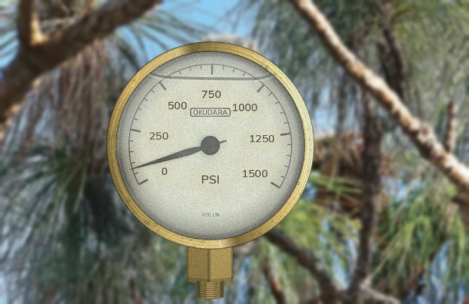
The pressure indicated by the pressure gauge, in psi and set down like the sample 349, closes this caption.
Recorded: 75
